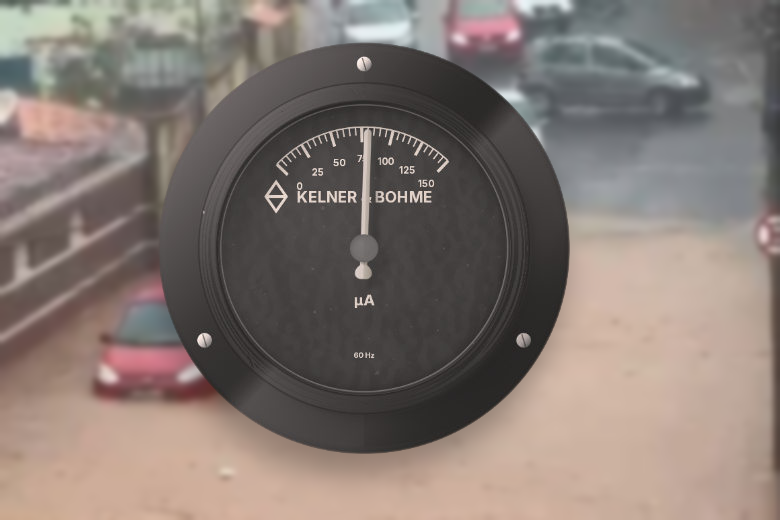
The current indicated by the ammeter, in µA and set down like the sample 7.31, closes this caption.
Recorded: 80
